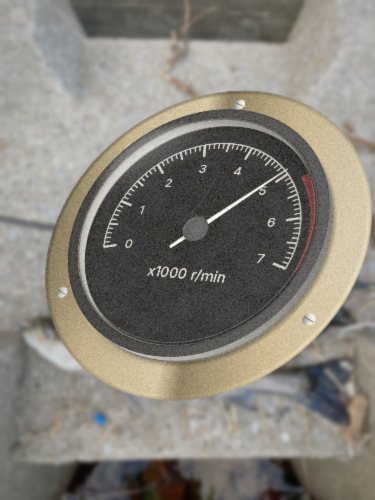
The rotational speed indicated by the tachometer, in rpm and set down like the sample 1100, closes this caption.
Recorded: 5000
